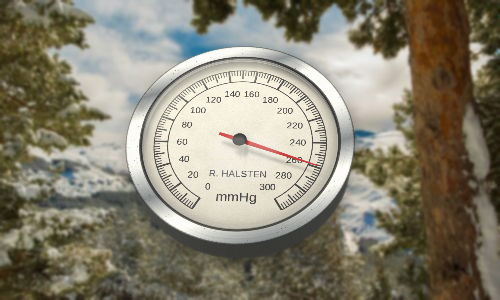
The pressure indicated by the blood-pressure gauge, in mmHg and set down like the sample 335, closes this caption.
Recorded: 260
